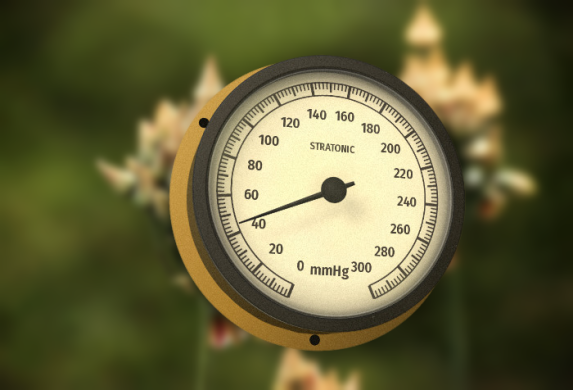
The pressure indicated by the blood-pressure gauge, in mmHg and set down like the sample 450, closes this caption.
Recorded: 44
